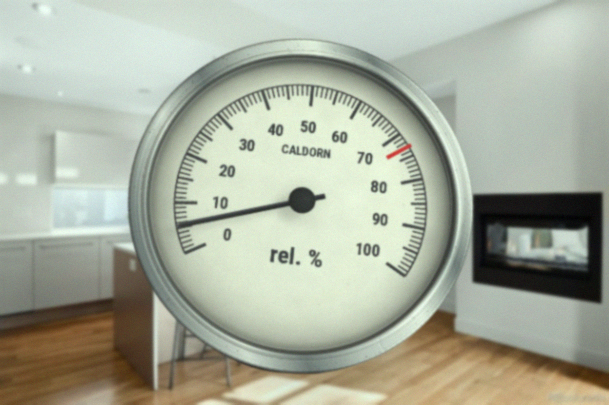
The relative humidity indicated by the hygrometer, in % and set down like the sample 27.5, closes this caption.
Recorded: 5
